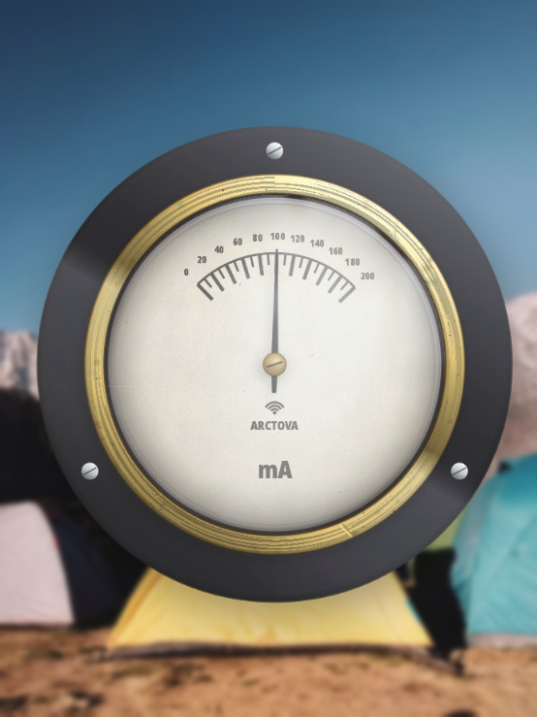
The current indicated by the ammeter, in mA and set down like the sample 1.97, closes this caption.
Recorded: 100
